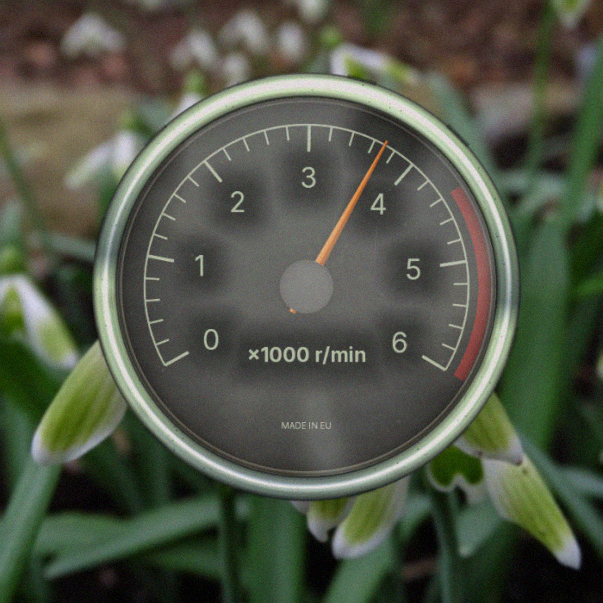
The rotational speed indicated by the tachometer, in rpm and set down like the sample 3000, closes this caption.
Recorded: 3700
